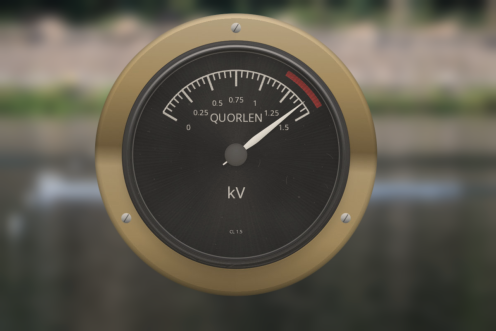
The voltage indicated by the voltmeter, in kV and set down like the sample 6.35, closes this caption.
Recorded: 1.4
